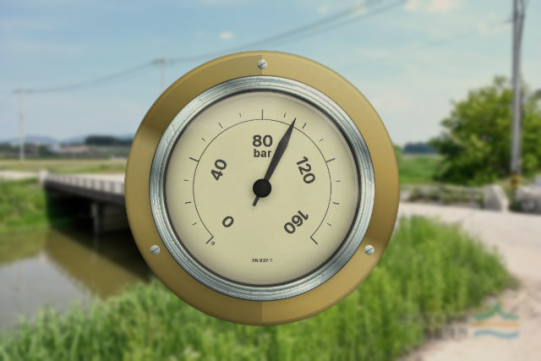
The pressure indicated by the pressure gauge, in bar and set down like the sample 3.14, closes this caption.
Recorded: 95
